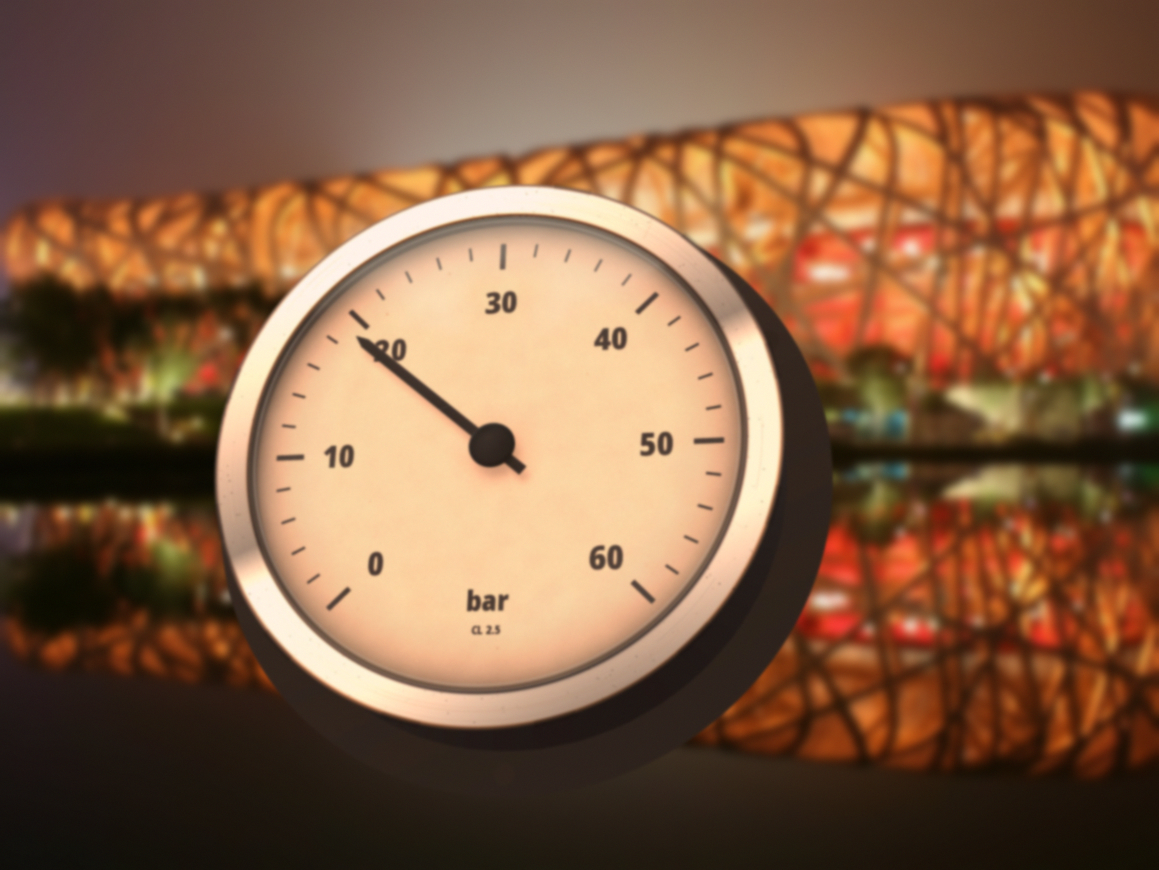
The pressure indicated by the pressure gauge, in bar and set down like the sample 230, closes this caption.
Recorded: 19
